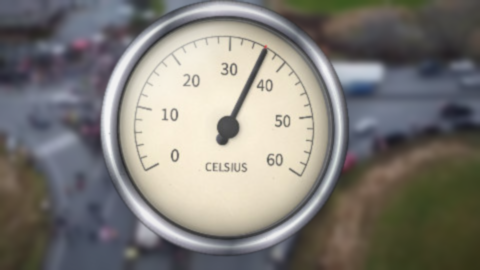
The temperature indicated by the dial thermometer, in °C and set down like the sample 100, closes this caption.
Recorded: 36
